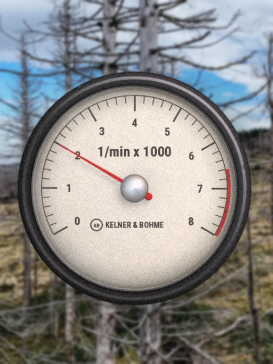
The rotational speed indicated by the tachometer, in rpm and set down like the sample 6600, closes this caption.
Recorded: 2000
